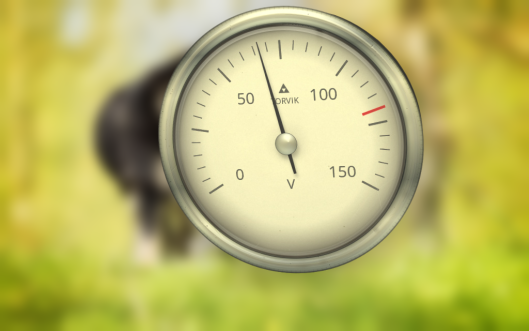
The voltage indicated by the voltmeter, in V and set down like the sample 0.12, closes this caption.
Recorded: 67.5
